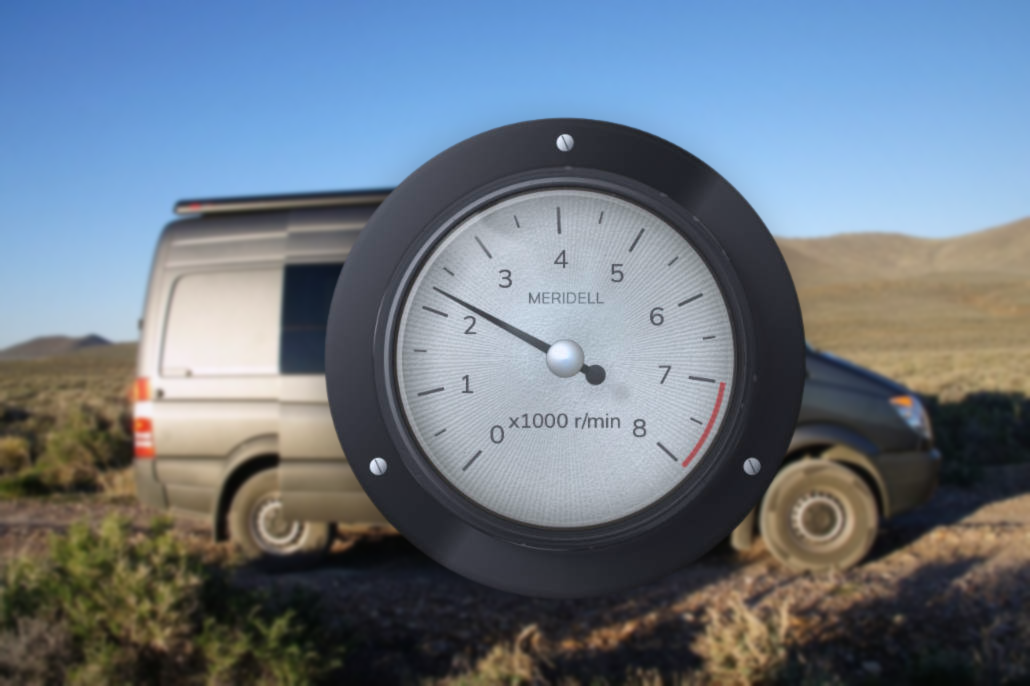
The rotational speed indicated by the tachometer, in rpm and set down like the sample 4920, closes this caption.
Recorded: 2250
